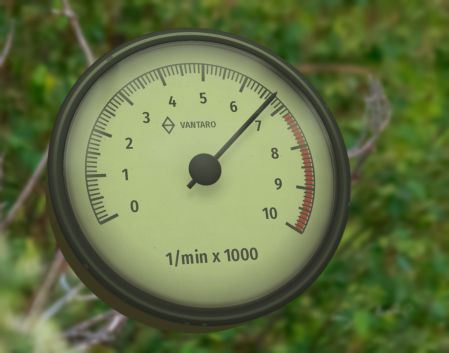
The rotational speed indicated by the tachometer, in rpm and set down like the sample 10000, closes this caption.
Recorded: 6700
